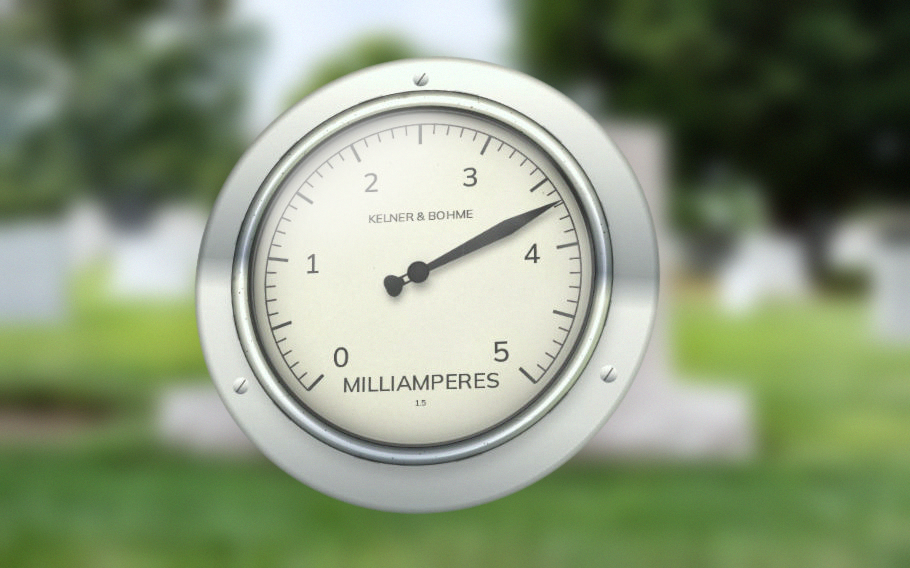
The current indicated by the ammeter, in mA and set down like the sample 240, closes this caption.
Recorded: 3.7
